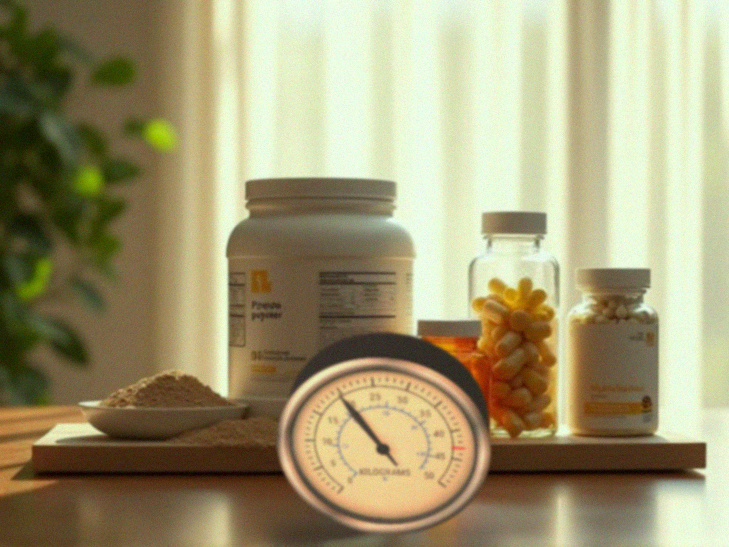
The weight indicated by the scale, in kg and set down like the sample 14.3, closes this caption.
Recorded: 20
